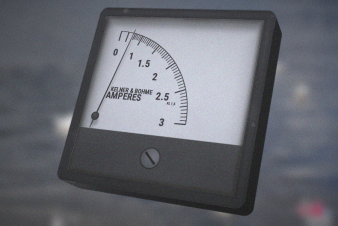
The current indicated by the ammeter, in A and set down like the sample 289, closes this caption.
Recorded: 0.75
